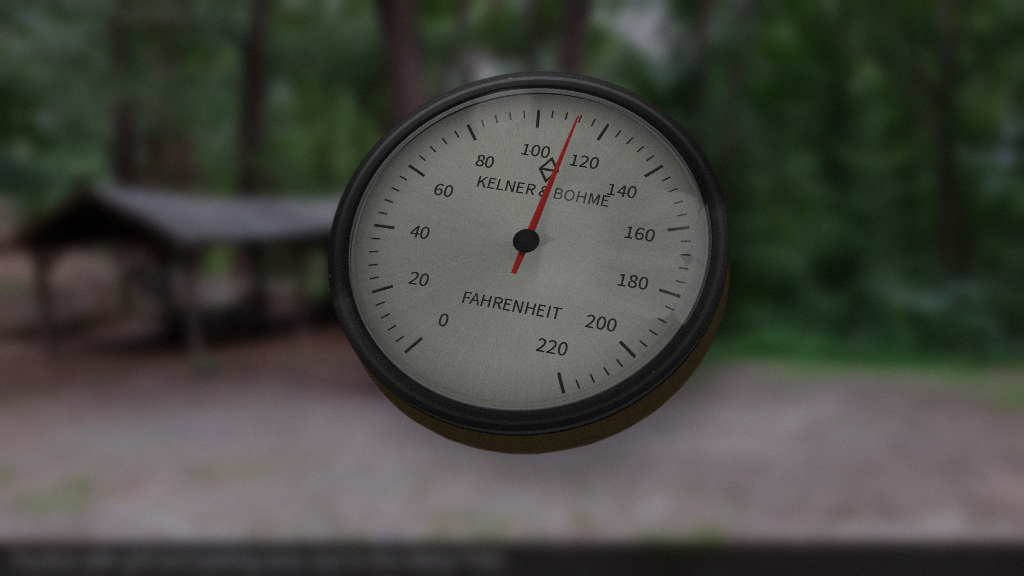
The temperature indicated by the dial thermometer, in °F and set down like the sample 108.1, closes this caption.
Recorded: 112
